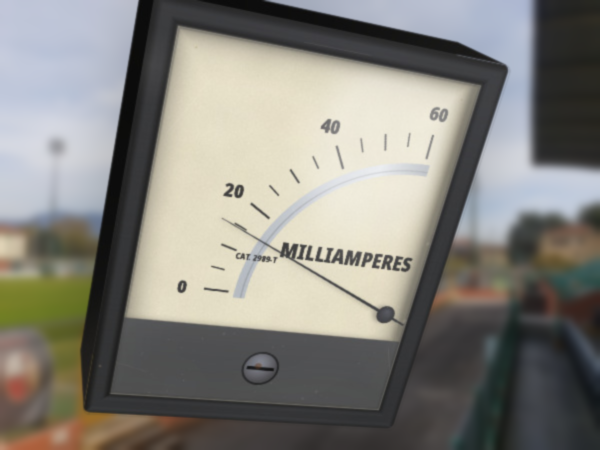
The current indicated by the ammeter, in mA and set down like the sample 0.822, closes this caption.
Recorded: 15
